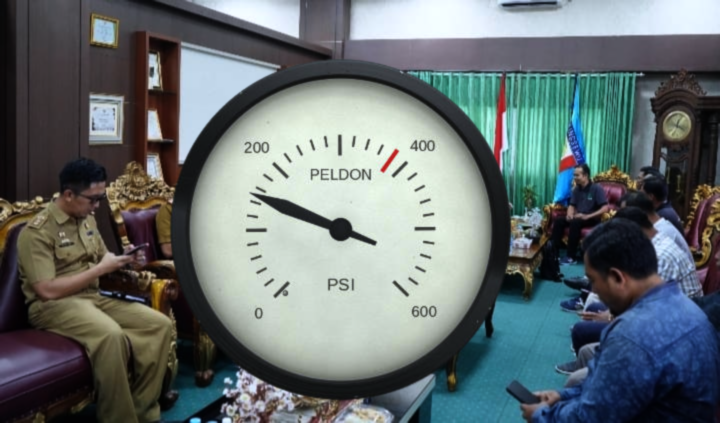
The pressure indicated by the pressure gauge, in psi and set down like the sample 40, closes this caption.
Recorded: 150
